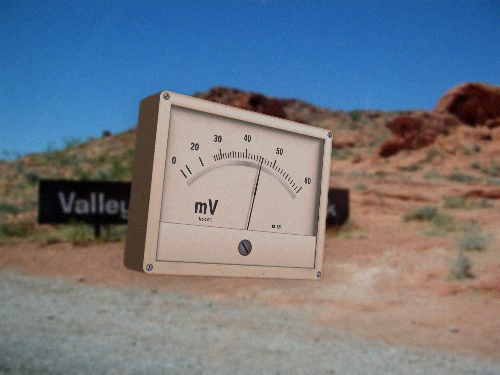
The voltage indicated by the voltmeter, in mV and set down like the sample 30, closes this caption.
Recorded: 45
